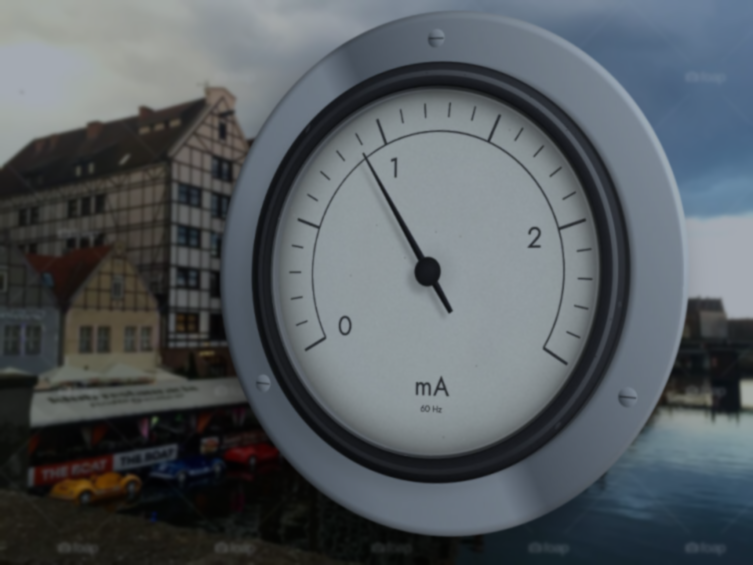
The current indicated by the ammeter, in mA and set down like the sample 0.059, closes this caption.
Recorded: 0.9
